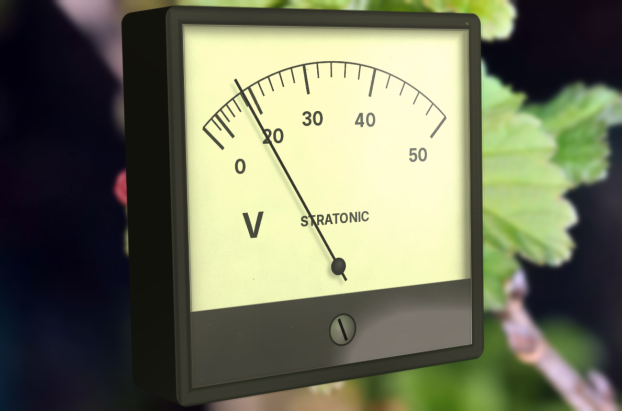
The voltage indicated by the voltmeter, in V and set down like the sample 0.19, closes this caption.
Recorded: 18
